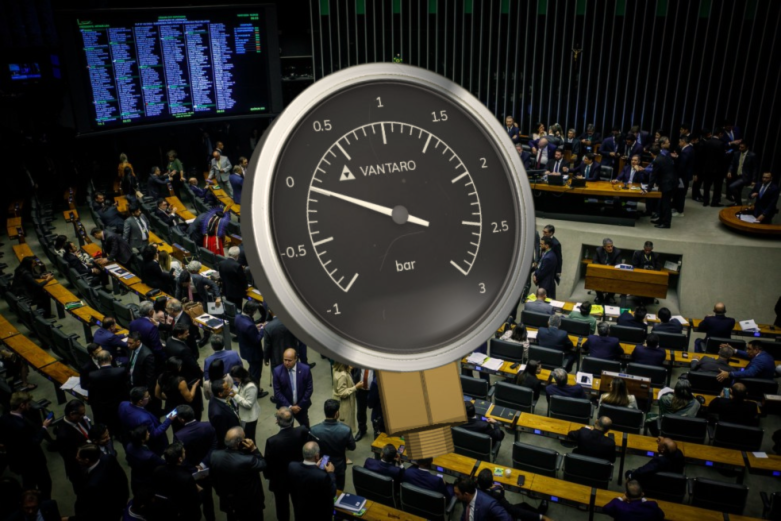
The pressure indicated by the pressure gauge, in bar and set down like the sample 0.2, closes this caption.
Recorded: 0
